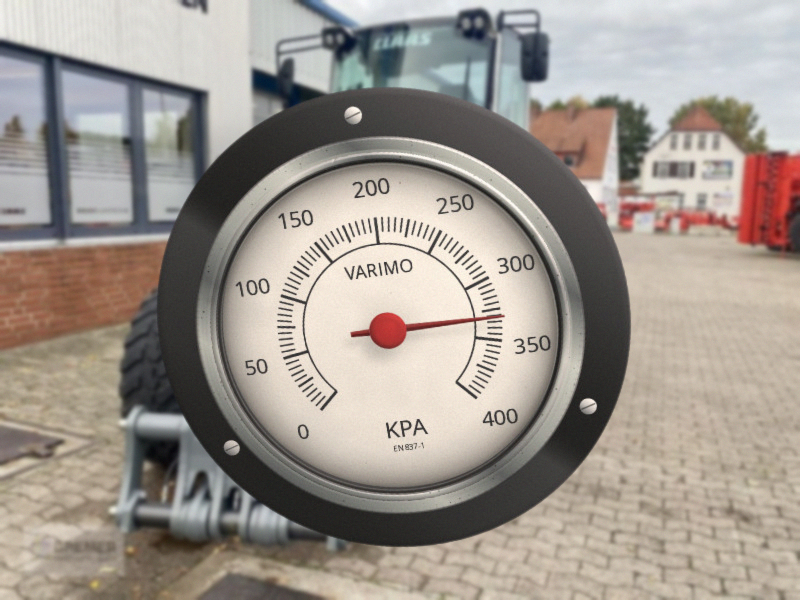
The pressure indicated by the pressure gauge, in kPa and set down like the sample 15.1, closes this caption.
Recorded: 330
